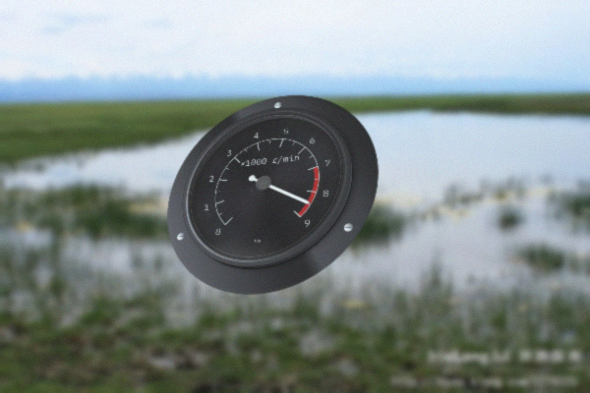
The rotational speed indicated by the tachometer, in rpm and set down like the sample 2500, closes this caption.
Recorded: 8500
